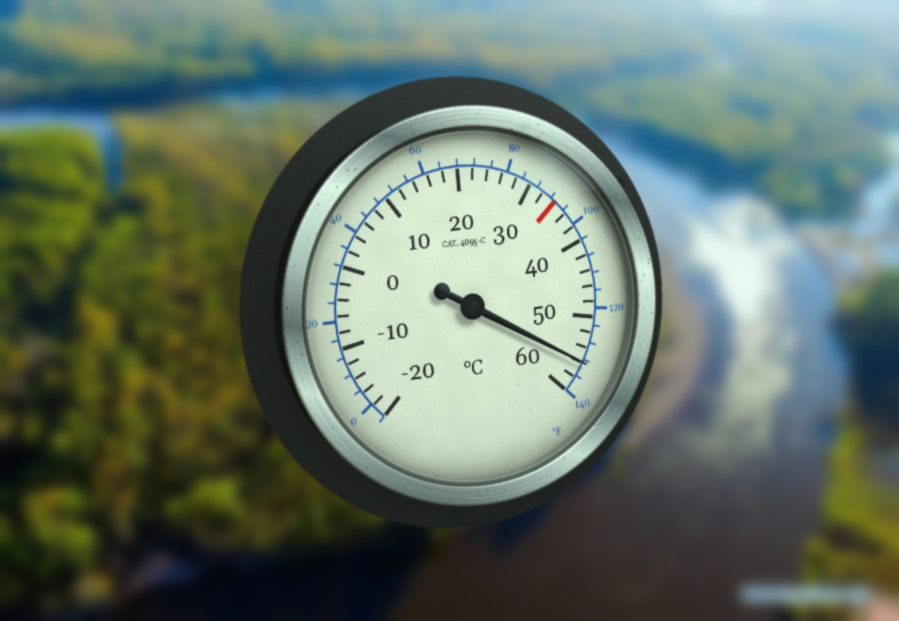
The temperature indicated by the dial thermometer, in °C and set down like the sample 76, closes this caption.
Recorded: 56
